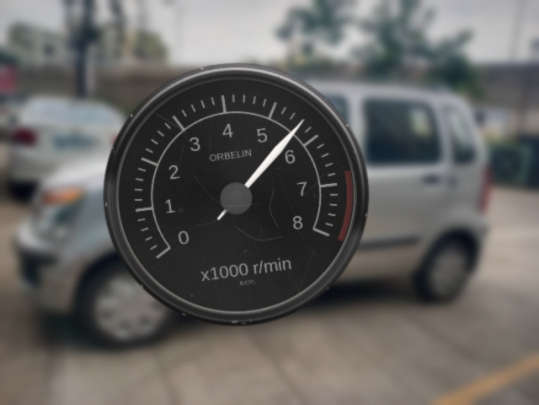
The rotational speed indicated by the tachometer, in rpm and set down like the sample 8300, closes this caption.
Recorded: 5600
